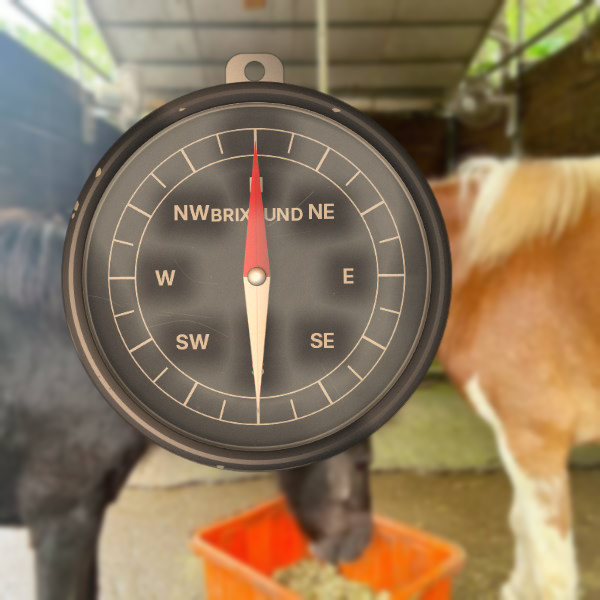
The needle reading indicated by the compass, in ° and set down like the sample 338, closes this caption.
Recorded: 0
